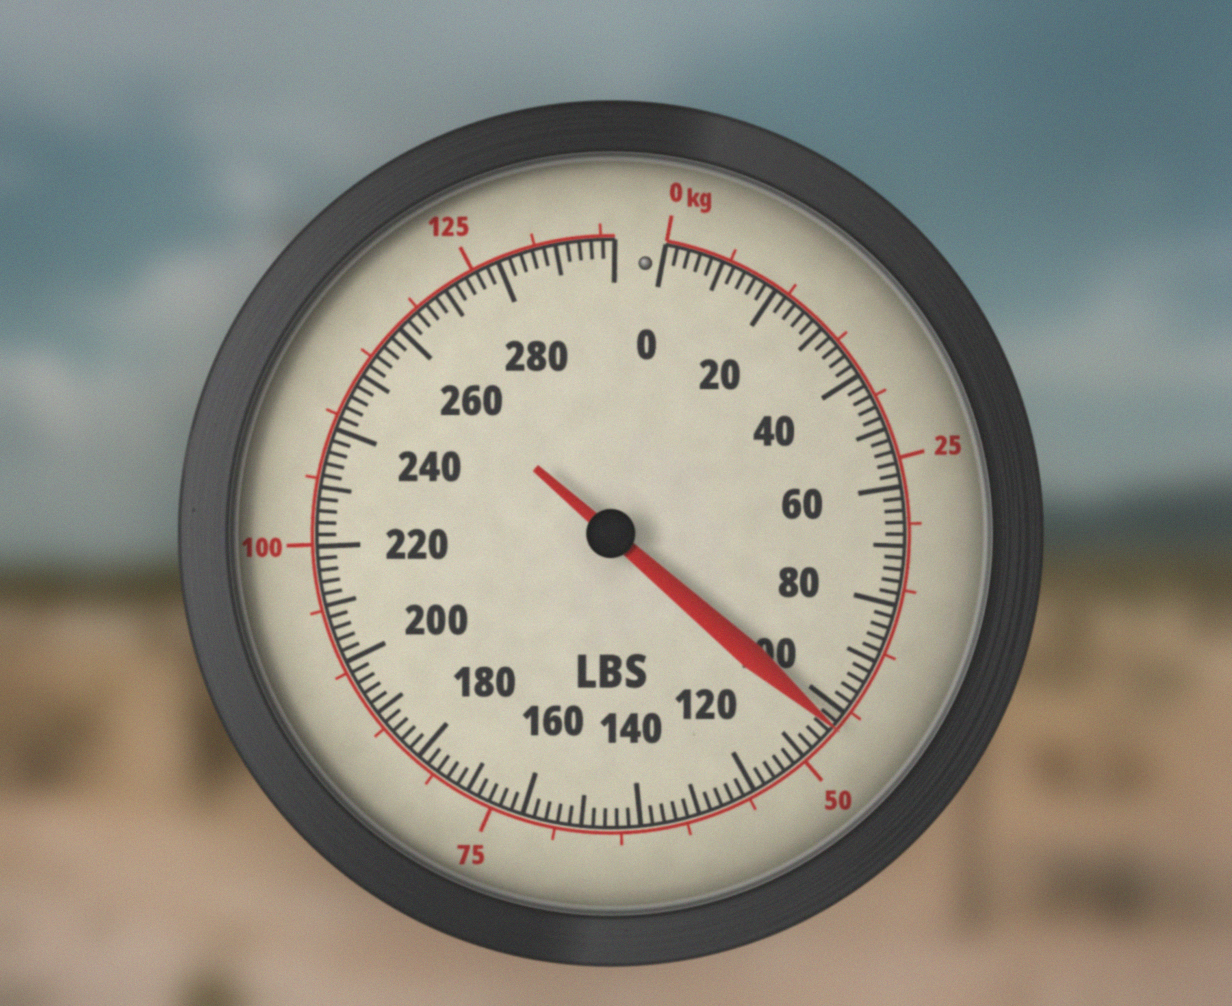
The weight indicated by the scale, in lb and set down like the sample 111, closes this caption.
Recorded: 103
